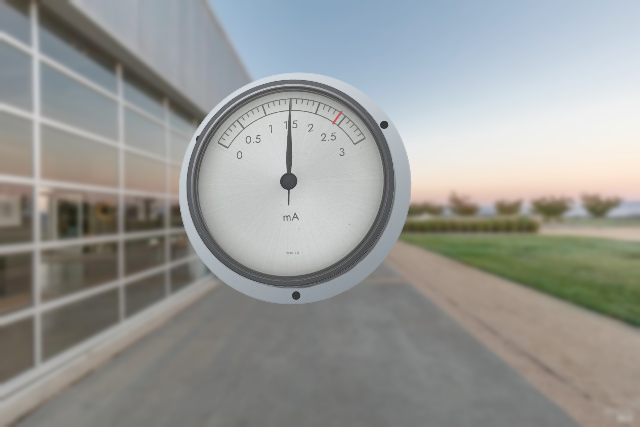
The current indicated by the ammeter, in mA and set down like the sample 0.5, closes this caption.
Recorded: 1.5
